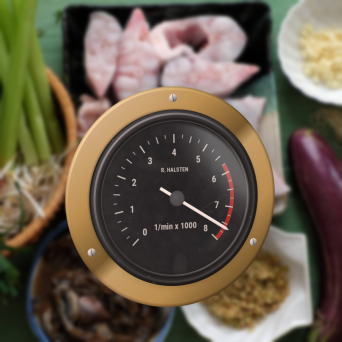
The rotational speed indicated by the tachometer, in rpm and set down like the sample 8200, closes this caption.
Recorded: 7625
